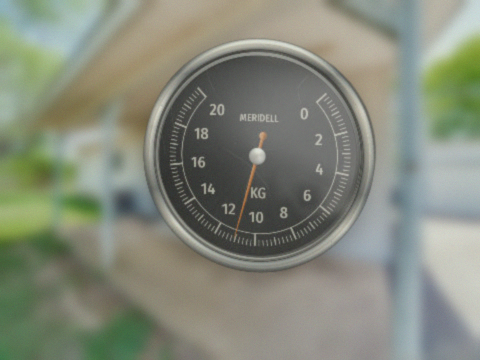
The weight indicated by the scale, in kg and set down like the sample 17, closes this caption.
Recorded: 11
